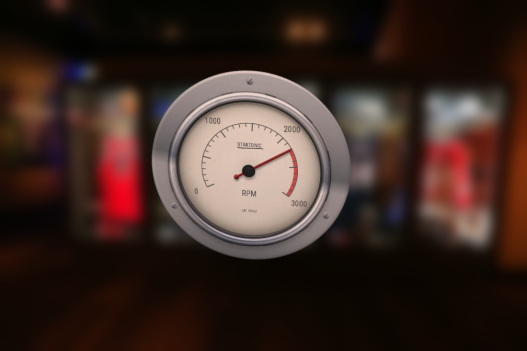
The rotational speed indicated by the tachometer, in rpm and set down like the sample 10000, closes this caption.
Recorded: 2200
